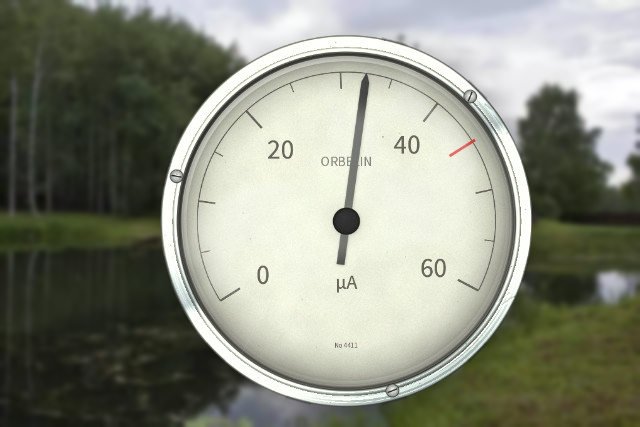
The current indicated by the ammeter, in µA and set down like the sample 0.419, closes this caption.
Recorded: 32.5
